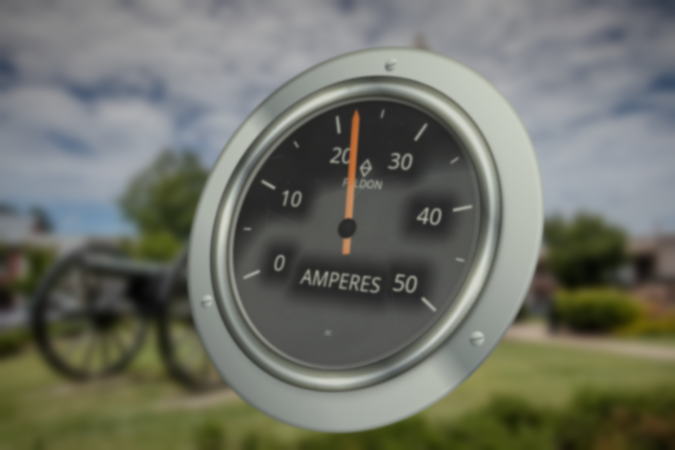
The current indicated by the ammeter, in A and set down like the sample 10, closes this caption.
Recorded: 22.5
